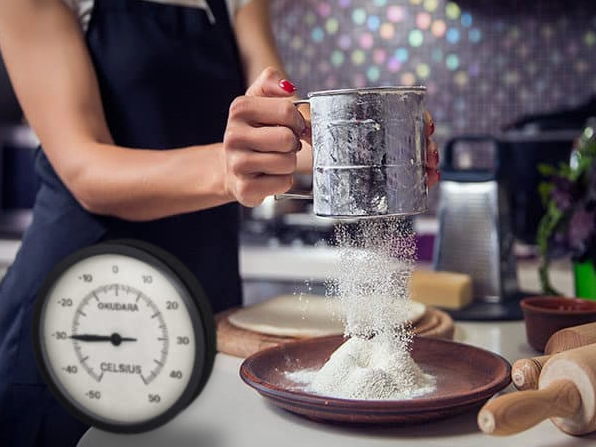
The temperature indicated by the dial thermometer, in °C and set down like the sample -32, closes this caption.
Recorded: -30
